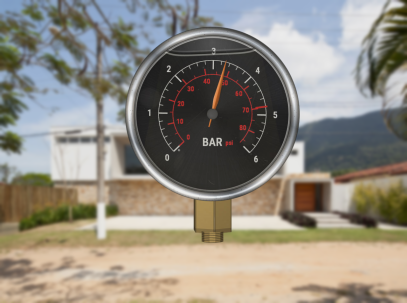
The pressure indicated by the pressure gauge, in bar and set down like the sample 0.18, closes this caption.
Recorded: 3.3
